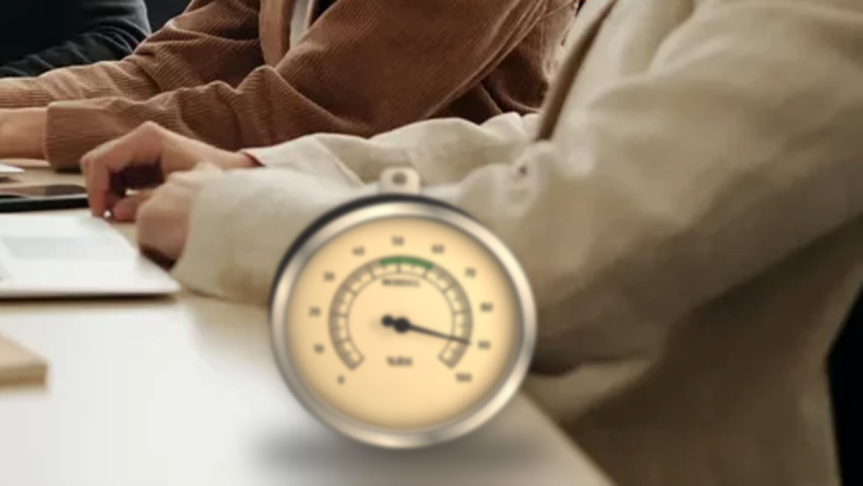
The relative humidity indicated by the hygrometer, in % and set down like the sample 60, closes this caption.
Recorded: 90
